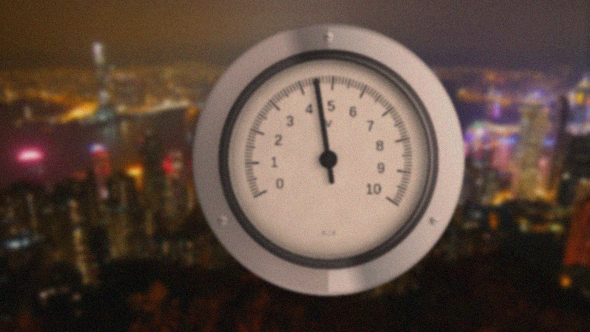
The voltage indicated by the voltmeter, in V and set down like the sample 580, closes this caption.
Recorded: 4.5
